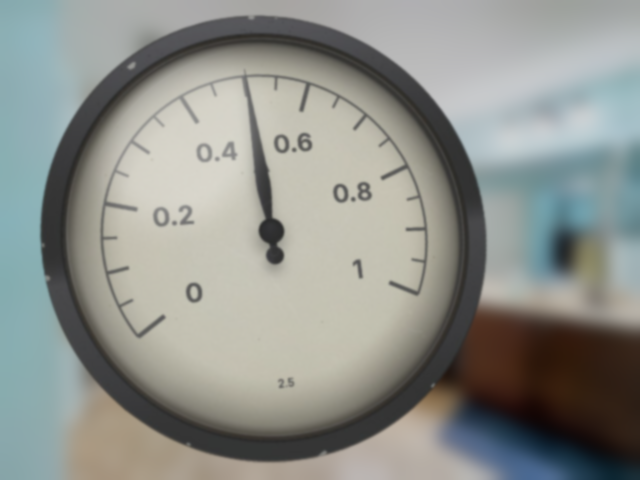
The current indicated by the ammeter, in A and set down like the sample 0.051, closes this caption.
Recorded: 0.5
